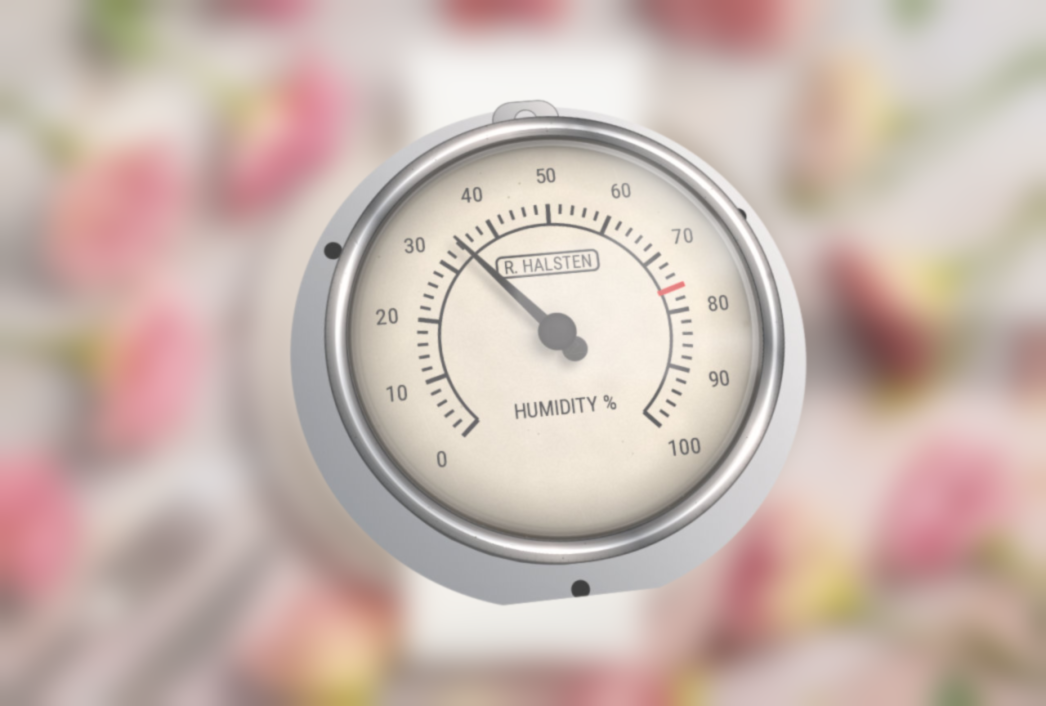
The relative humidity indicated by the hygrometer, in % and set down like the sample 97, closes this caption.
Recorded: 34
